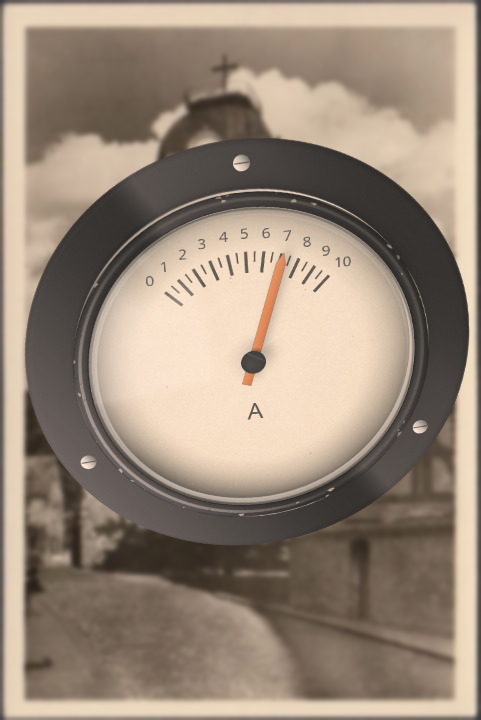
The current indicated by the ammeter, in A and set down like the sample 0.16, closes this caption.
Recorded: 7
